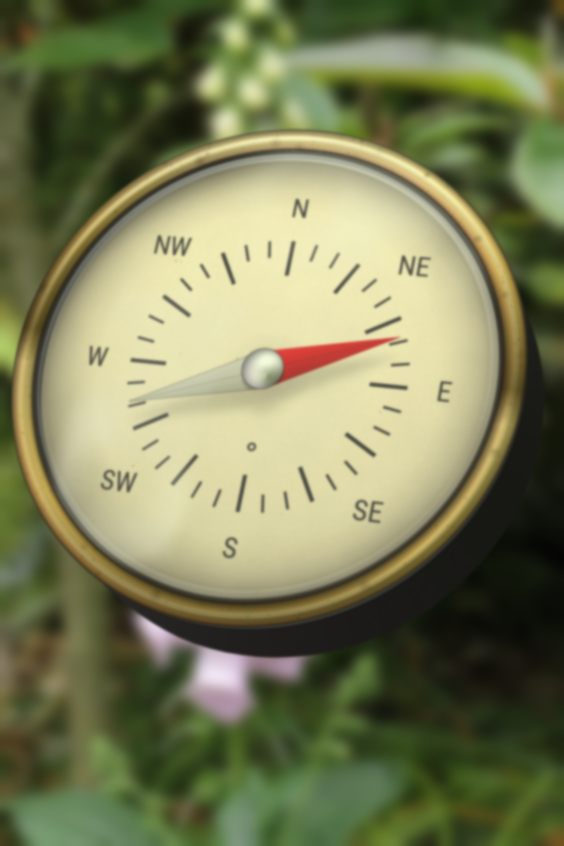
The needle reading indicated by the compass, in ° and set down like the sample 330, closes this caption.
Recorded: 70
